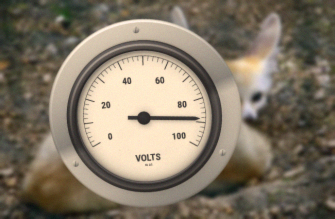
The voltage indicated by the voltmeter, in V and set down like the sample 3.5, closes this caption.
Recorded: 88
